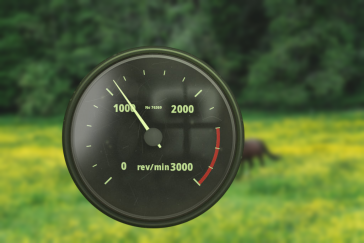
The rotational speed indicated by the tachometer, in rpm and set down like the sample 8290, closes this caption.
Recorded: 1100
